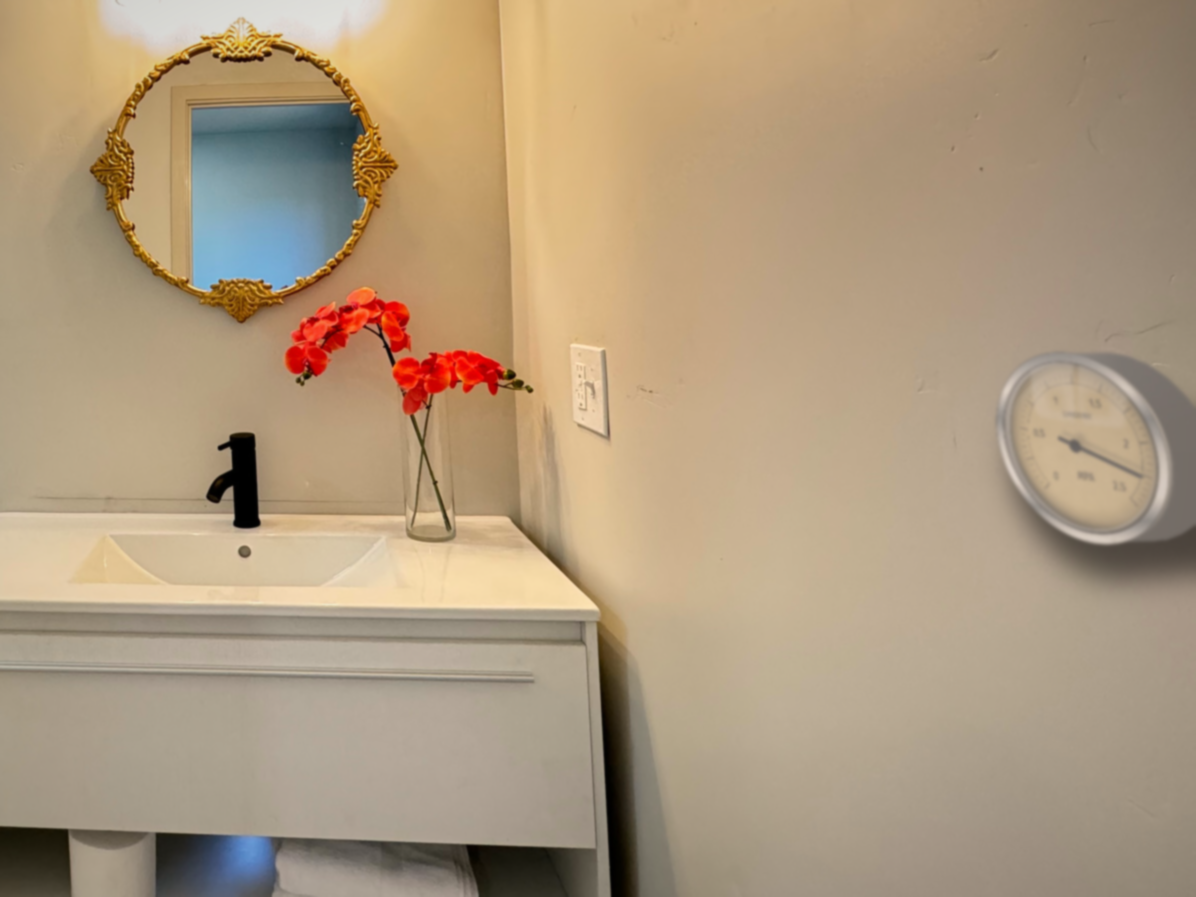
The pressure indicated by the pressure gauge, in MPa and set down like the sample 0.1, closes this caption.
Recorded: 2.25
